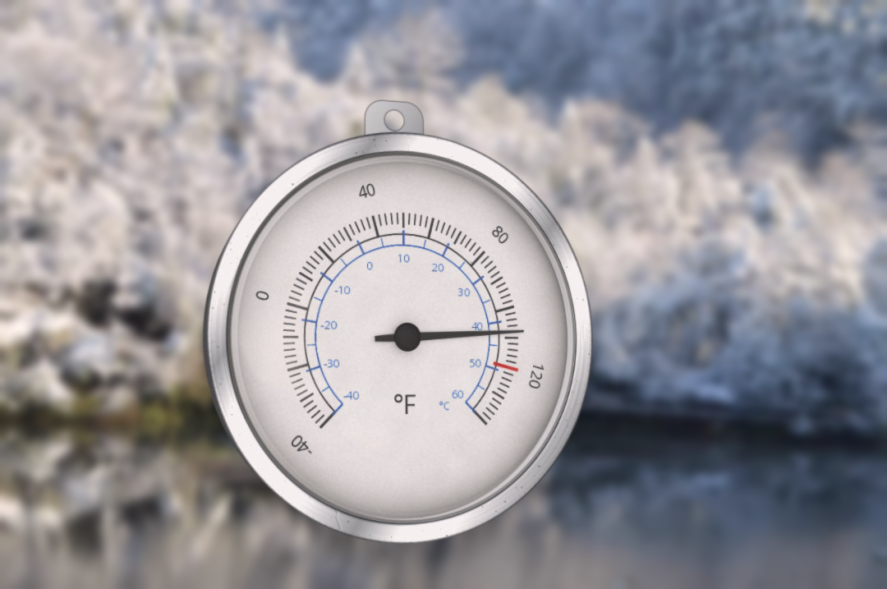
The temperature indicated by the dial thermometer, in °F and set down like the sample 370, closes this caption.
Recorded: 108
